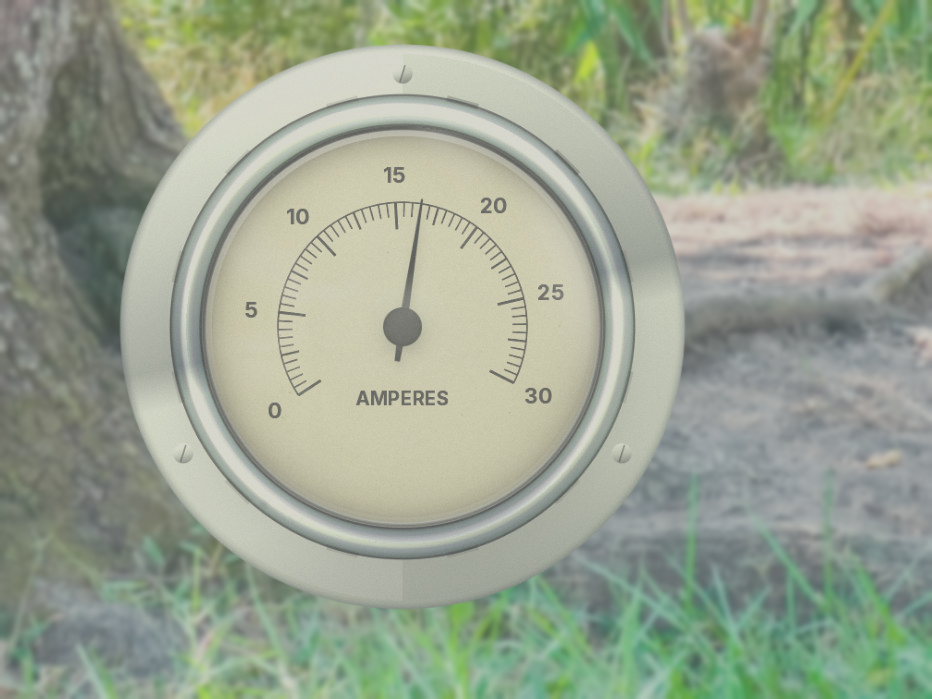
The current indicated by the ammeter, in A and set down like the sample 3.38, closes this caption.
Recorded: 16.5
